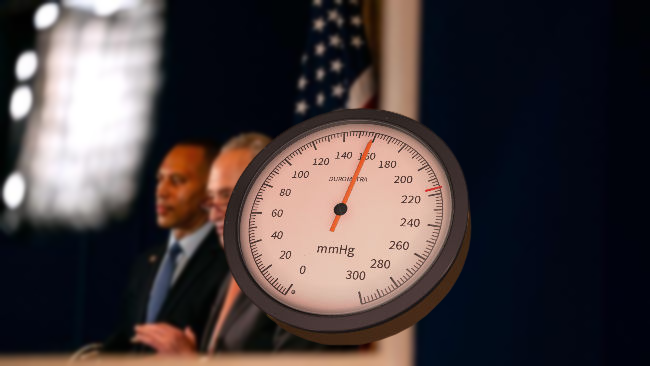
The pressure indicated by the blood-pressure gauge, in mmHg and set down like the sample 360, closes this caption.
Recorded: 160
